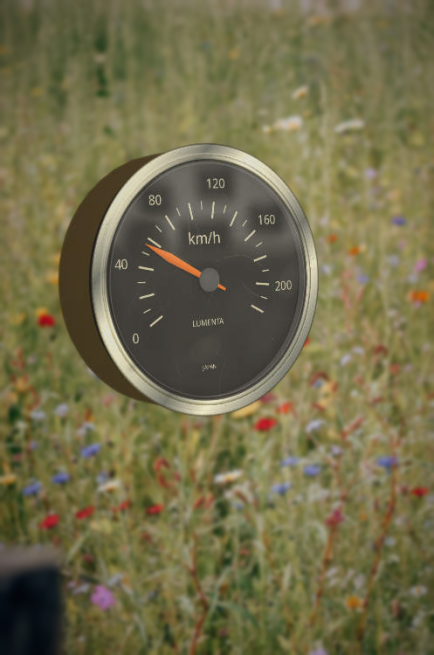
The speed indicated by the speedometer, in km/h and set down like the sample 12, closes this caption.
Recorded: 55
